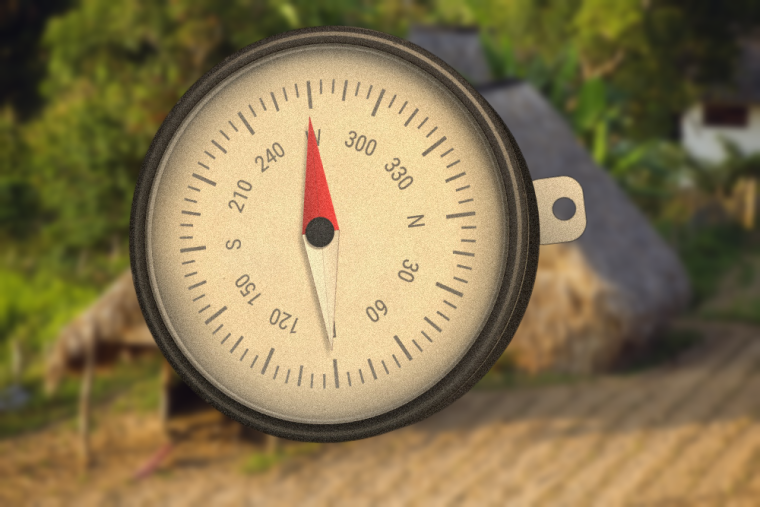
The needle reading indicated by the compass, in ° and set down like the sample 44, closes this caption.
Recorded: 270
